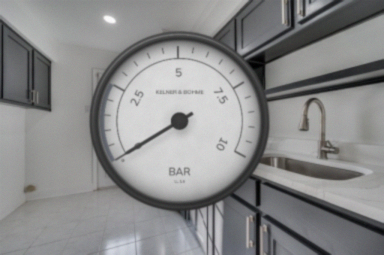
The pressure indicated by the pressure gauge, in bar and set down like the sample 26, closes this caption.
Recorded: 0
